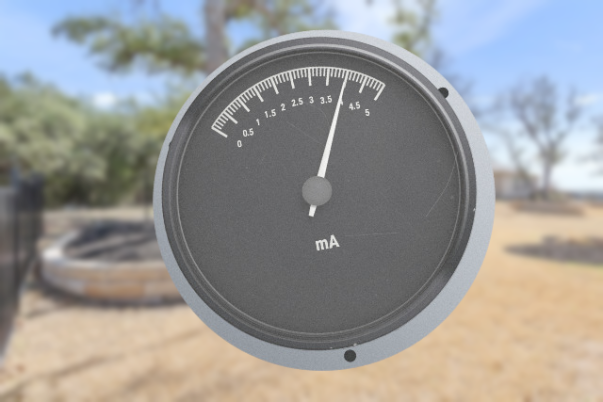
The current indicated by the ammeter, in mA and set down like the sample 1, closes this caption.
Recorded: 4
